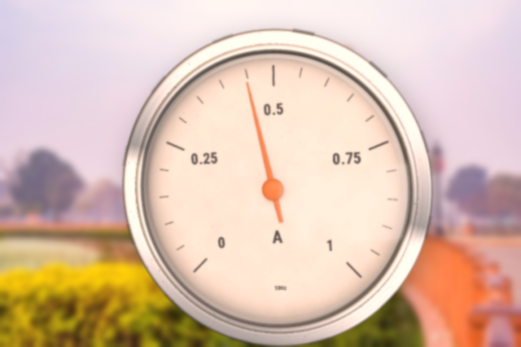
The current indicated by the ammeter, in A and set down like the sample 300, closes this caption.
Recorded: 0.45
